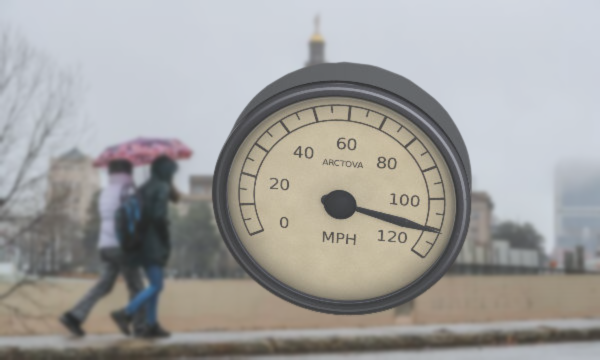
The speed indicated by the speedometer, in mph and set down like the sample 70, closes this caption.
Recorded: 110
